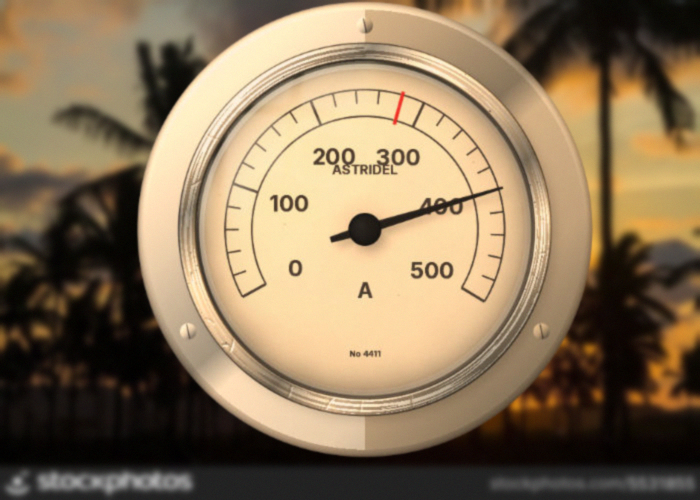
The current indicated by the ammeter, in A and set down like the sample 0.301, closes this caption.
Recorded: 400
